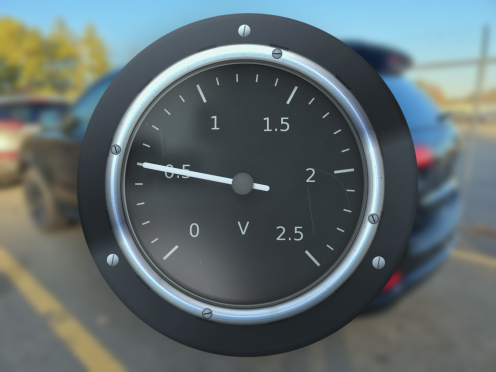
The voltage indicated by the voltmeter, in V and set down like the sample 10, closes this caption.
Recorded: 0.5
